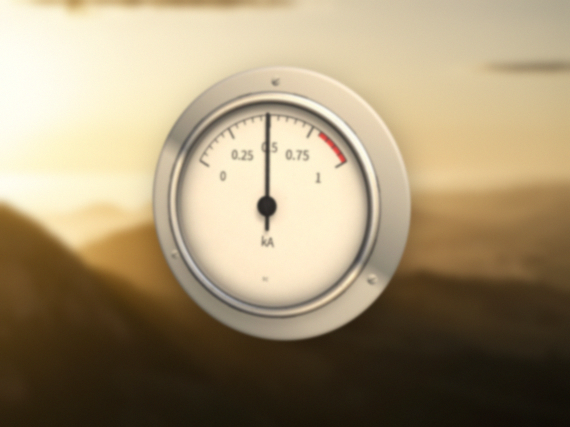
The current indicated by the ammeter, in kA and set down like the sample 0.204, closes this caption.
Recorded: 0.5
